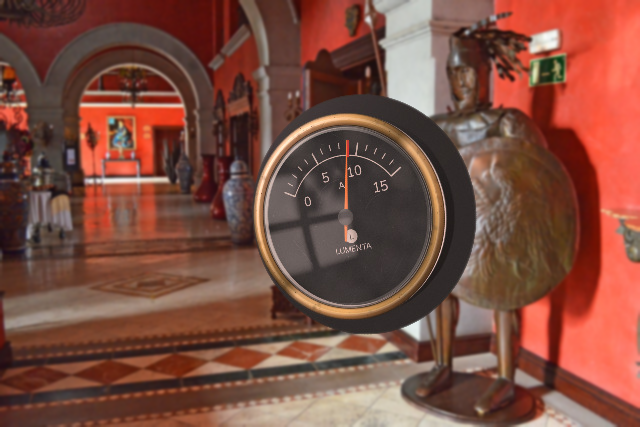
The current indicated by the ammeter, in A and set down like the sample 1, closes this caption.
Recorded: 9
